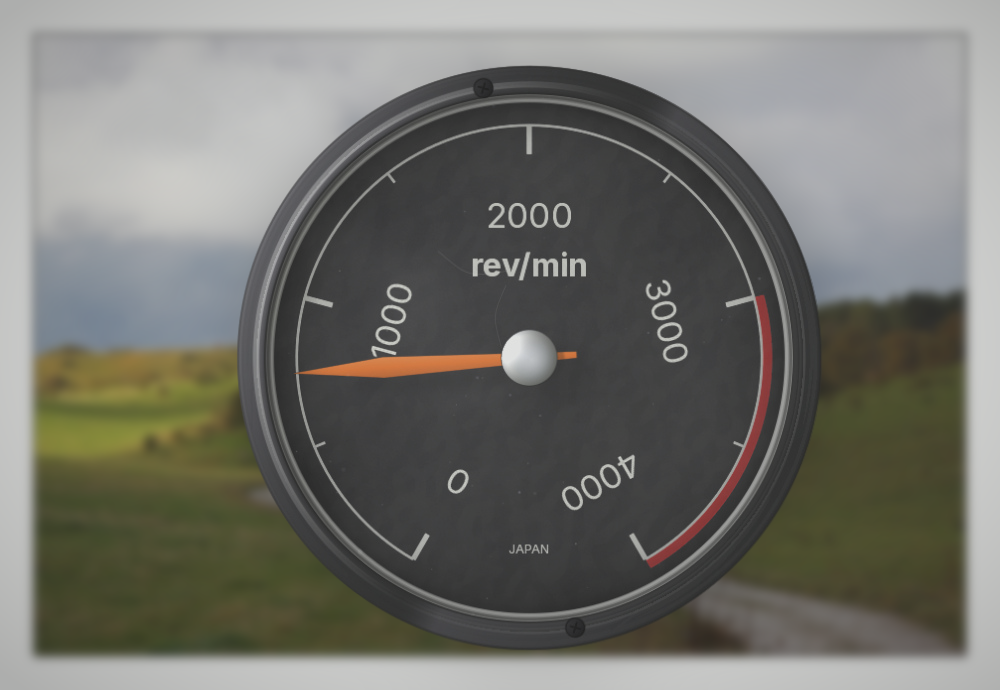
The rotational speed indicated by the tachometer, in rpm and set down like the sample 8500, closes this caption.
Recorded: 750
